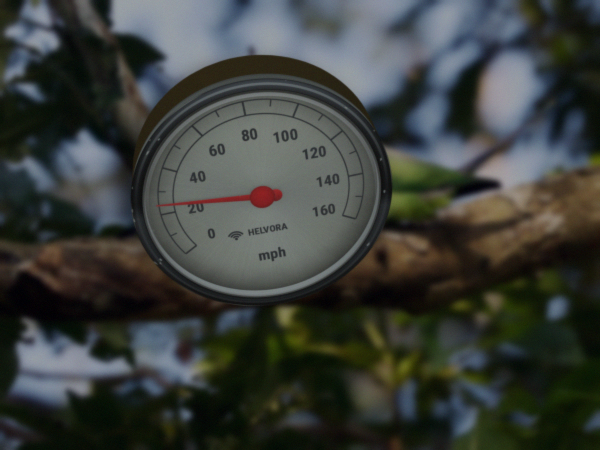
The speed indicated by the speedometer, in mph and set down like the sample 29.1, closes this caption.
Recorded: 25
